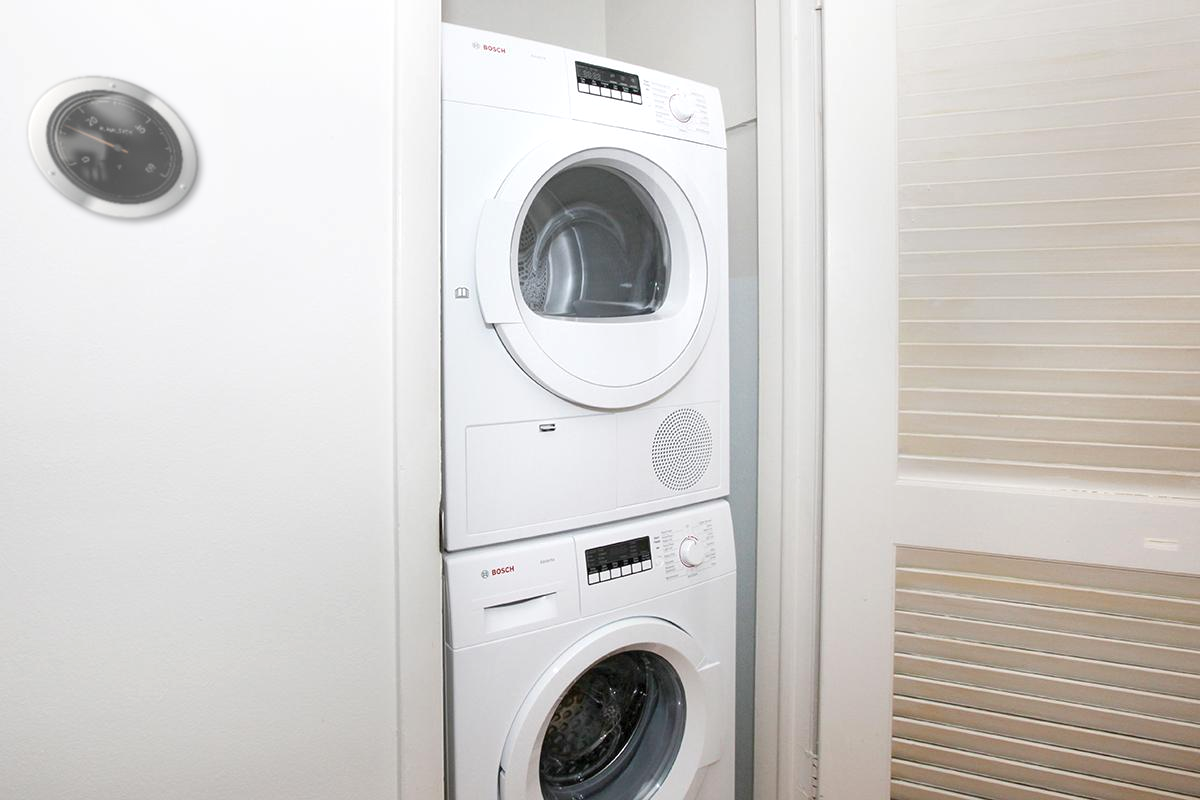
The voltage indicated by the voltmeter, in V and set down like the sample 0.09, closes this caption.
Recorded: 12.5
